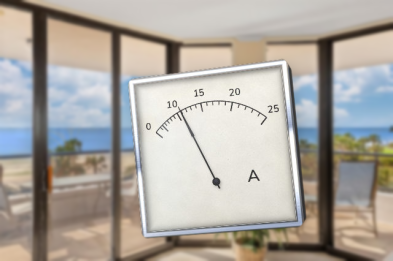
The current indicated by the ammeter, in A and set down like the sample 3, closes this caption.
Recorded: 11
